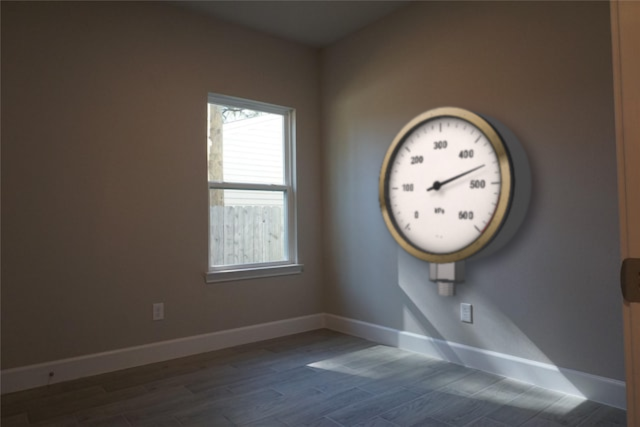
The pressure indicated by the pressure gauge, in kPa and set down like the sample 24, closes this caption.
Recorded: 460
